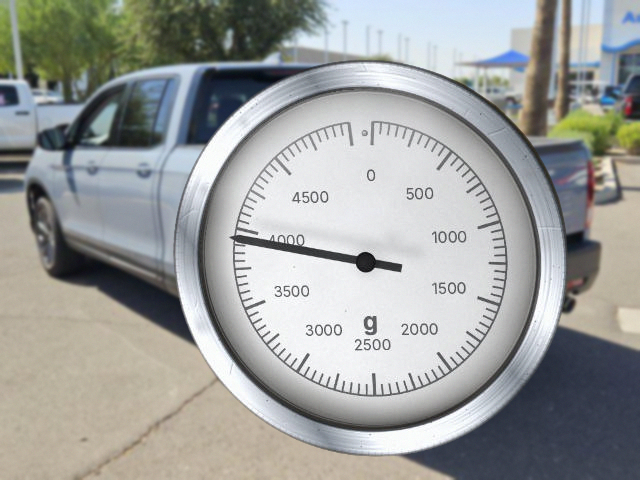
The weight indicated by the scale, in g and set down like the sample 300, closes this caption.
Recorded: 3950
